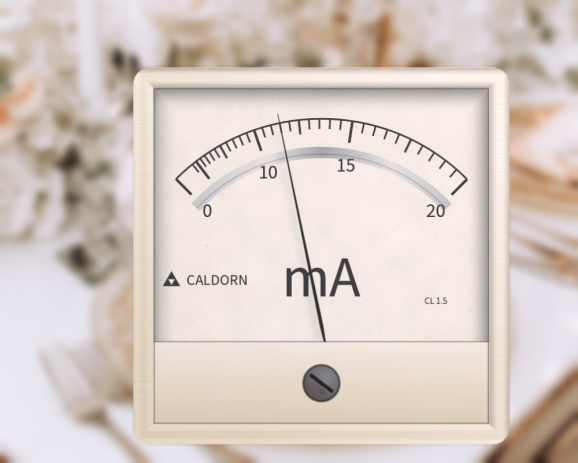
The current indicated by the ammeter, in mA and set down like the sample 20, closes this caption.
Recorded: 11.5
